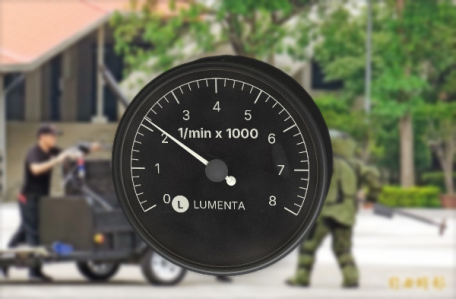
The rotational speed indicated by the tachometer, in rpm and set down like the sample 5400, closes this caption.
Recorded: 2200
